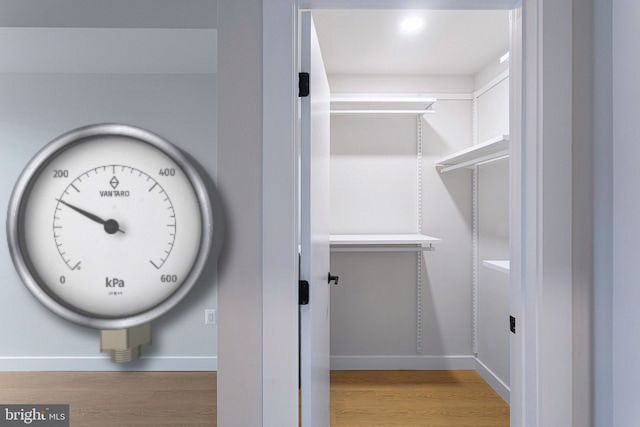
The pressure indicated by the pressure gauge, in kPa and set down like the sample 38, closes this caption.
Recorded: 160
